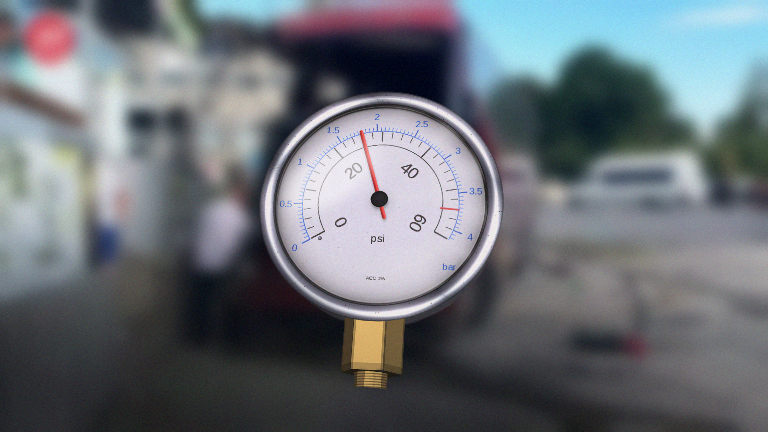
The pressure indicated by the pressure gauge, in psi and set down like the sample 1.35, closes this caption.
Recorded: 26
